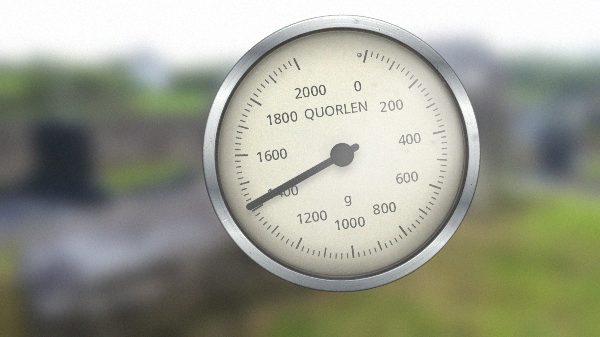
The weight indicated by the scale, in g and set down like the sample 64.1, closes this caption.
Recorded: 1420
